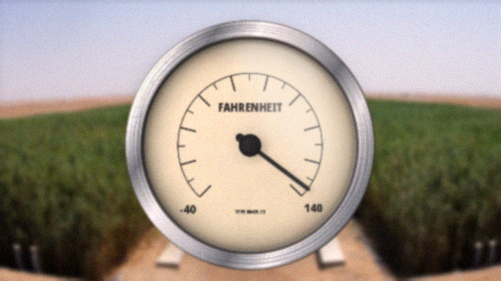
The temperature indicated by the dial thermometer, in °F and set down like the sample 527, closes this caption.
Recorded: 135
